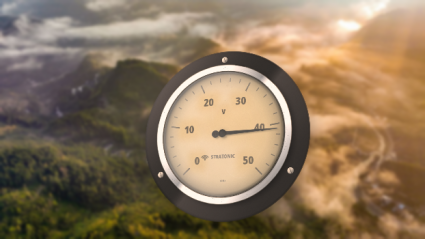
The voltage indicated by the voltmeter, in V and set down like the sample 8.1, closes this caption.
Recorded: 41
